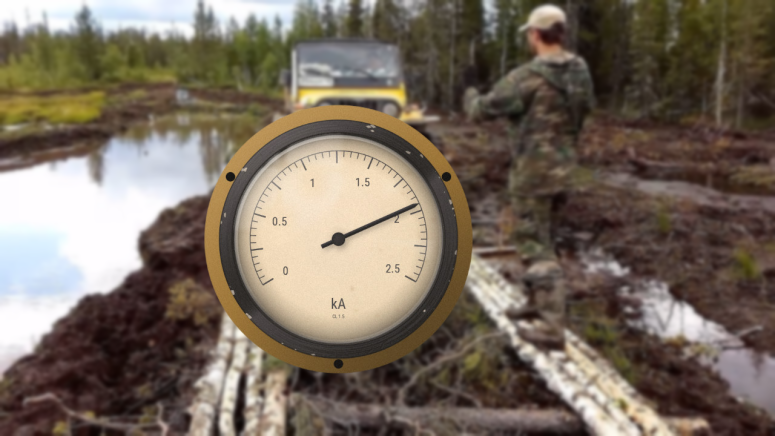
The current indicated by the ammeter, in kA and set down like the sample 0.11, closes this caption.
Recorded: 1.95
